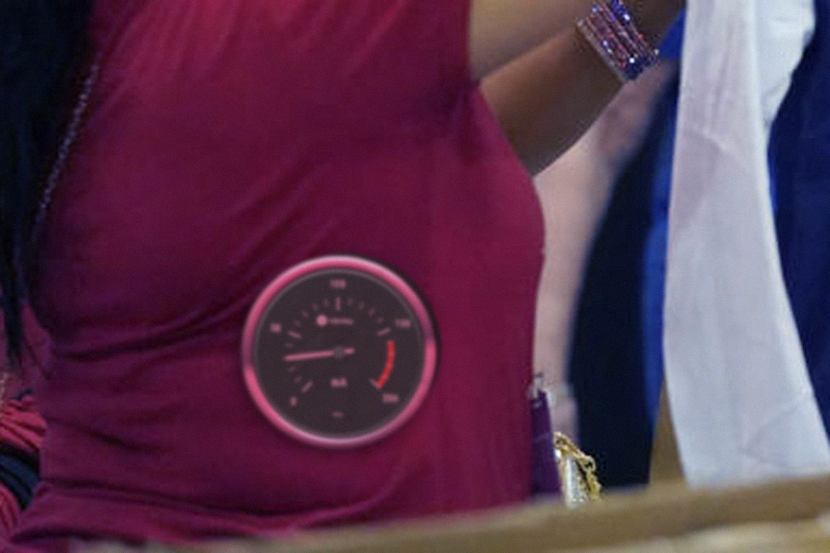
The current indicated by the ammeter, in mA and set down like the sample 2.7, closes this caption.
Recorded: 30
